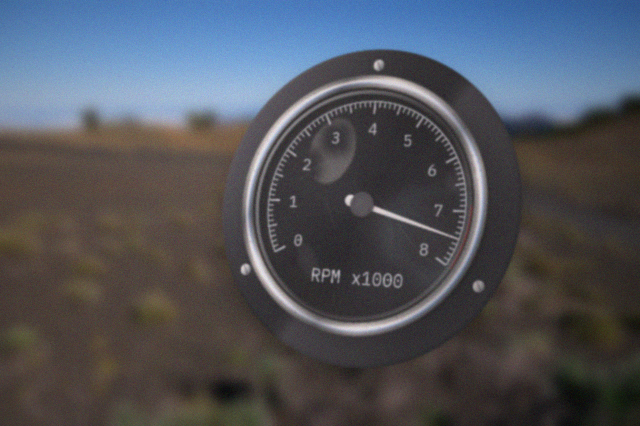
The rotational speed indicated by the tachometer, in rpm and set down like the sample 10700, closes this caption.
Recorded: 7500
